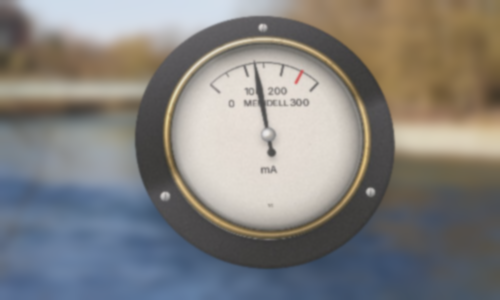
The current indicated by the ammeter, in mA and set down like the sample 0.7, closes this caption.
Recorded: 125
